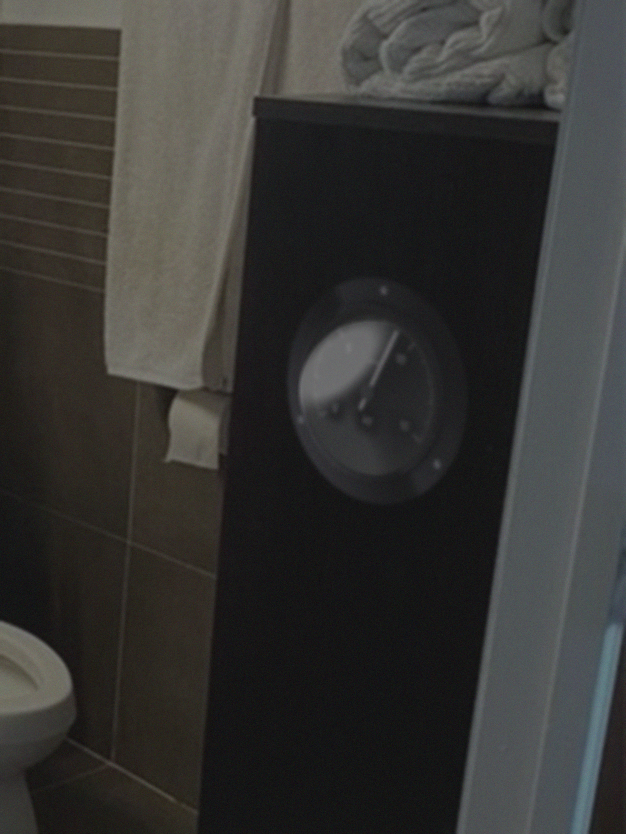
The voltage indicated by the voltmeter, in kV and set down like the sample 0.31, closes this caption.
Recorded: 9
